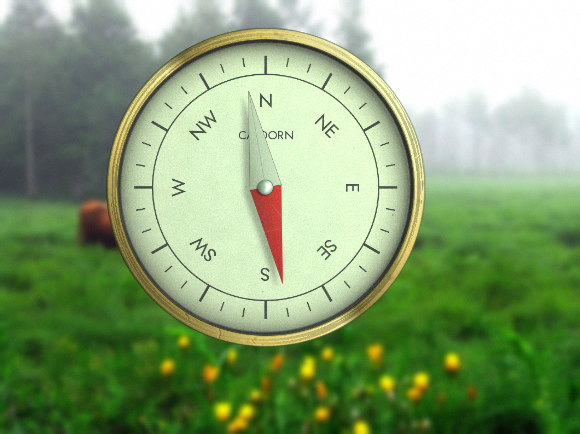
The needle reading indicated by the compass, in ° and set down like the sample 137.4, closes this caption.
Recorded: 170
